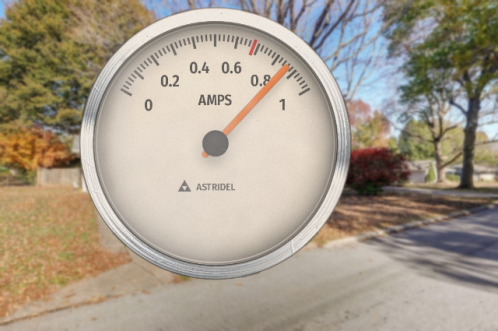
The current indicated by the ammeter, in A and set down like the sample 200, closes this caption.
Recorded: 0.86
